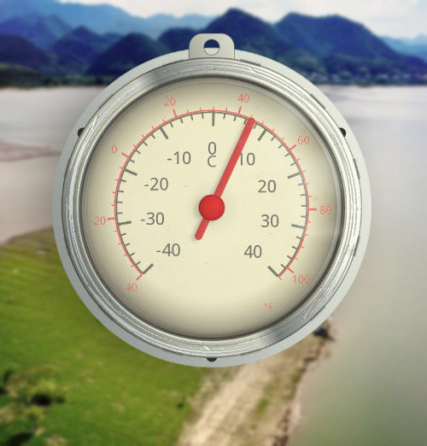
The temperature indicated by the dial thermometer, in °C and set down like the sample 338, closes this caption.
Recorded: 7
